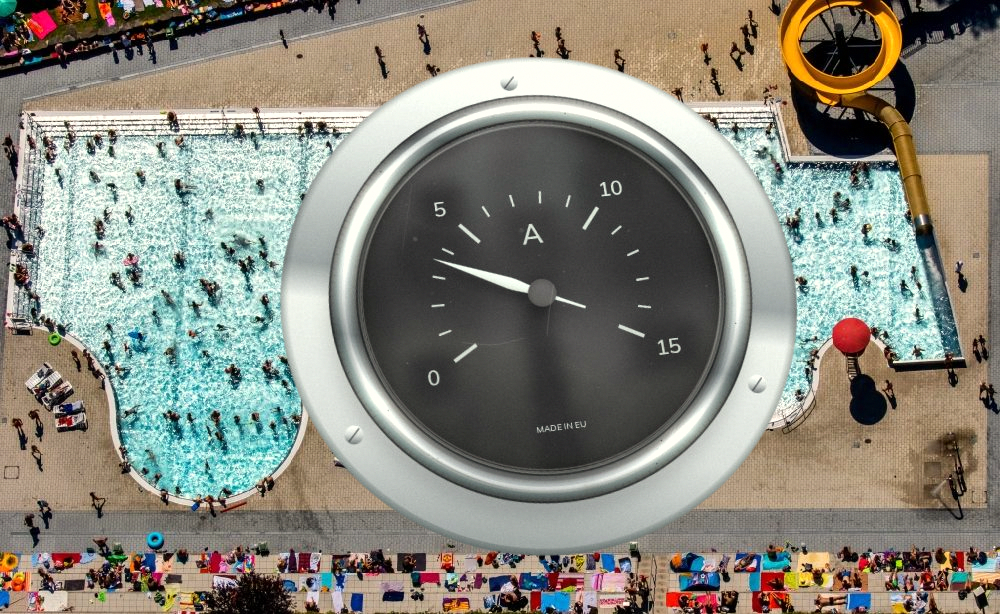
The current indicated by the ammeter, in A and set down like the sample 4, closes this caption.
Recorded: 3.5
